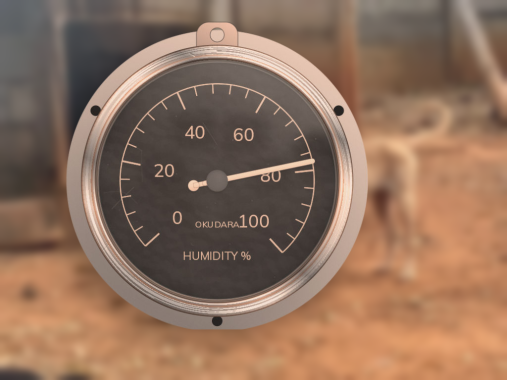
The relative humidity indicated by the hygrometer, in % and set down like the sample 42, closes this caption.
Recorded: 78
